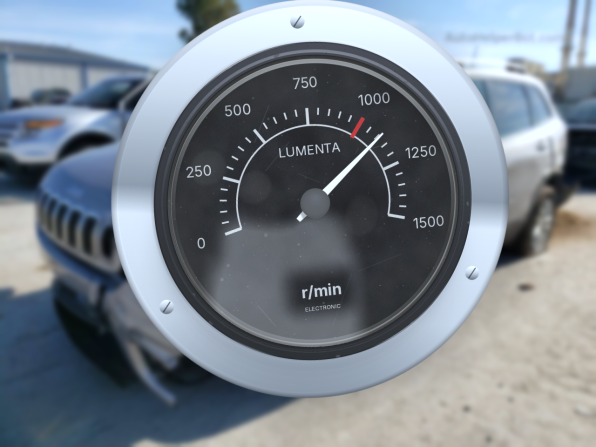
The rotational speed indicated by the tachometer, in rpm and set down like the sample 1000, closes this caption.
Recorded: 1100
